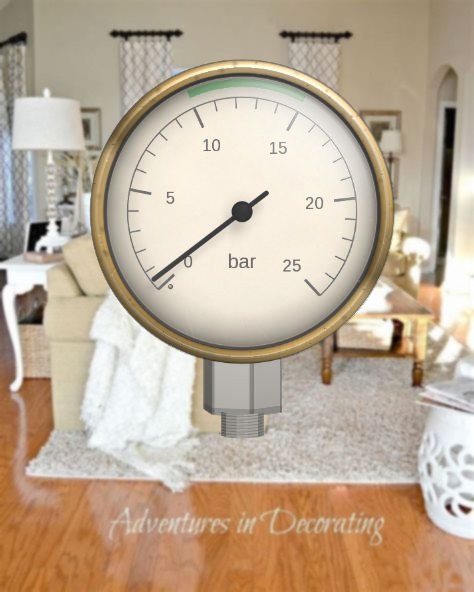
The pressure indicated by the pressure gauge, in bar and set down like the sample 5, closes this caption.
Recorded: 0.5
